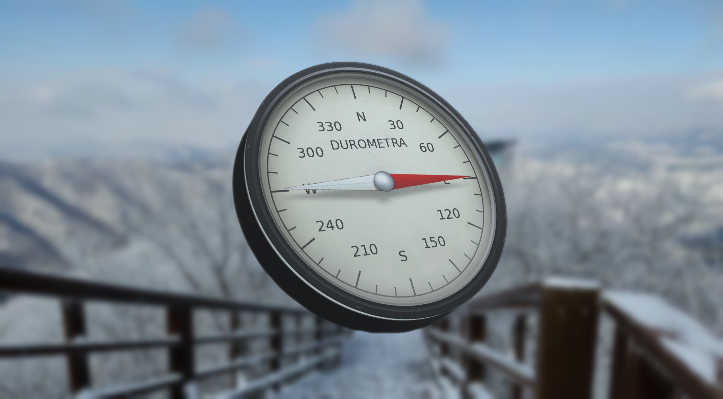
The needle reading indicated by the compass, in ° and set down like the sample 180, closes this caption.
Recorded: 90
